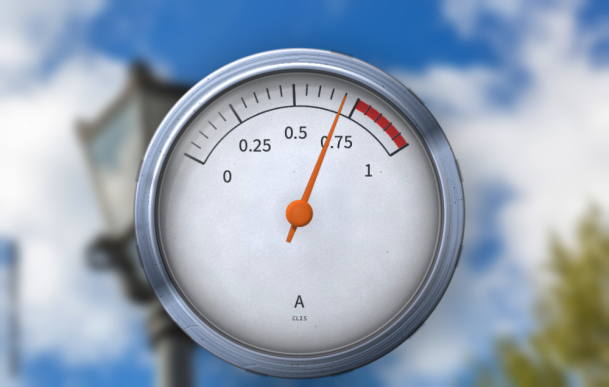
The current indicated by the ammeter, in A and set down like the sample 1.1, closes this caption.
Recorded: 0.7
